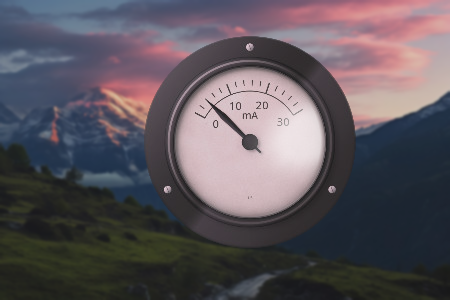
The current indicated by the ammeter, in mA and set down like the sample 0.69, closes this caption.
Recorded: 4
